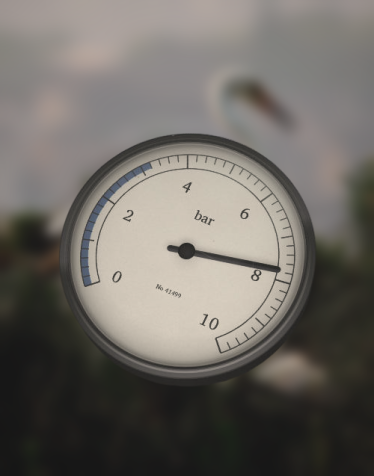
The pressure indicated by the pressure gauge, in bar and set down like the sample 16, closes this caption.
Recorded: 7.8
